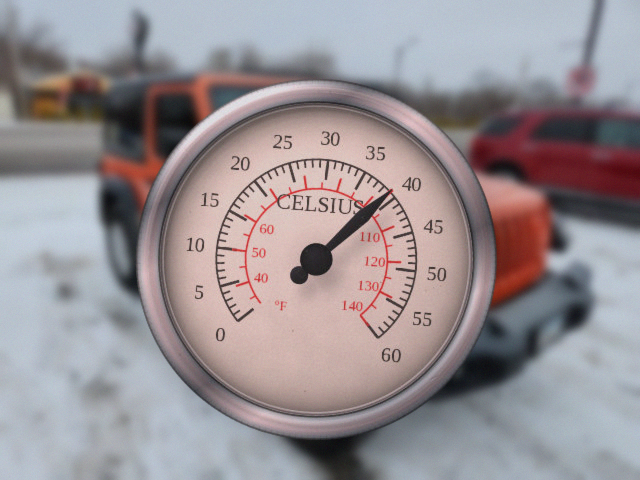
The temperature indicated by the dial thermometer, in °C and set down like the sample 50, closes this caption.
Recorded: 39
